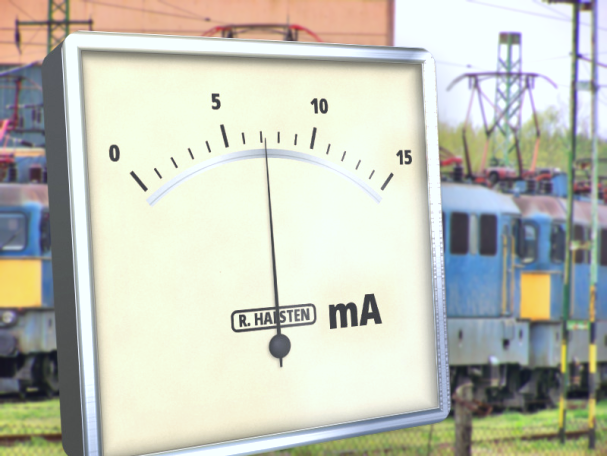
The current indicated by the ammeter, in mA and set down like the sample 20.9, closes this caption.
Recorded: 7
